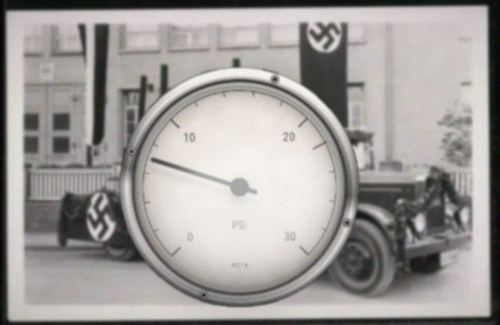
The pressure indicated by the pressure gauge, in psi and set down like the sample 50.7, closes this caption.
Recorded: 7
